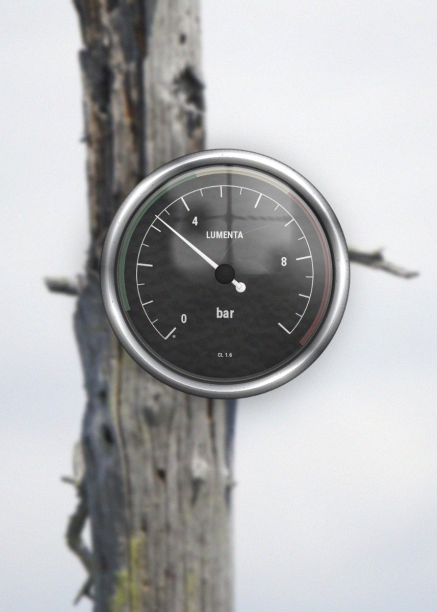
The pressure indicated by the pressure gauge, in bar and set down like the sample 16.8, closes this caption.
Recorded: 3.25
